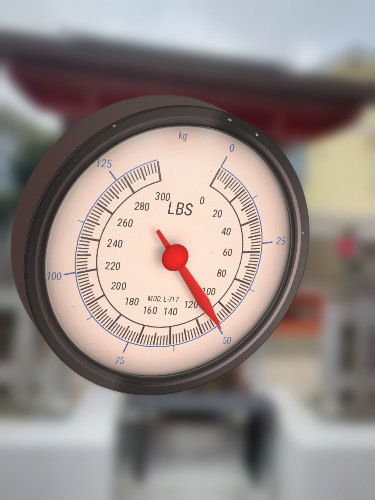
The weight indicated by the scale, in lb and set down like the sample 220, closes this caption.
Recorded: 110
